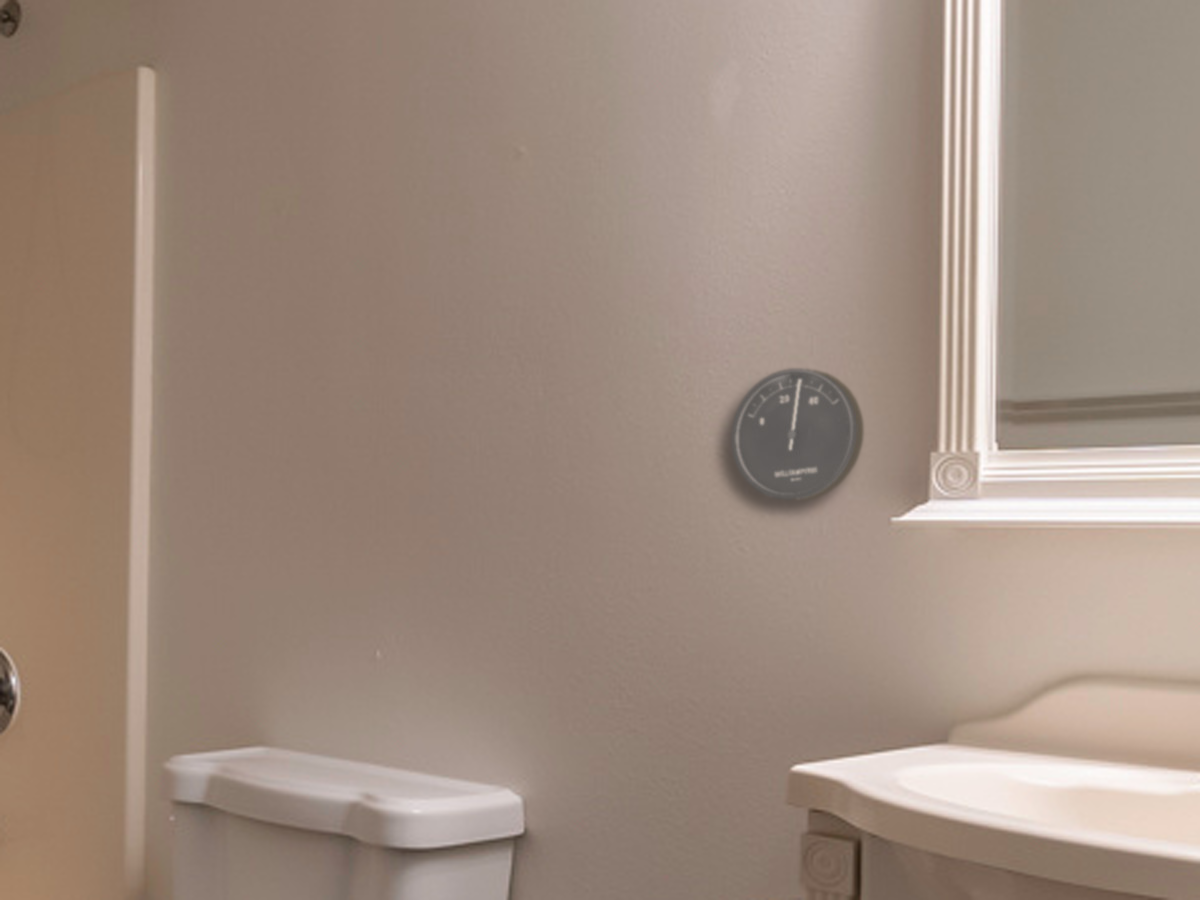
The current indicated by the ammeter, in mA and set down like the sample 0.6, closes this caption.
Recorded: 30
